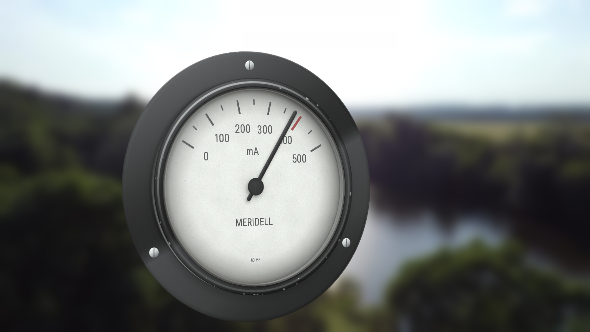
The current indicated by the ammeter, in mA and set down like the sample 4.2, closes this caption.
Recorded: 375
